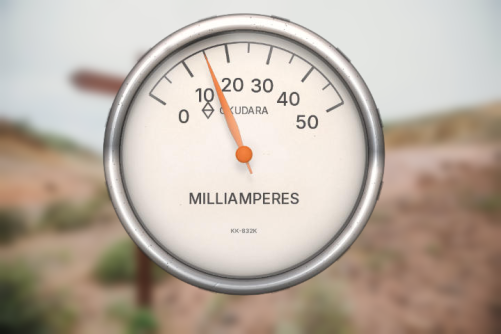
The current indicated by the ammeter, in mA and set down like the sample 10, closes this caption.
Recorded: 15
